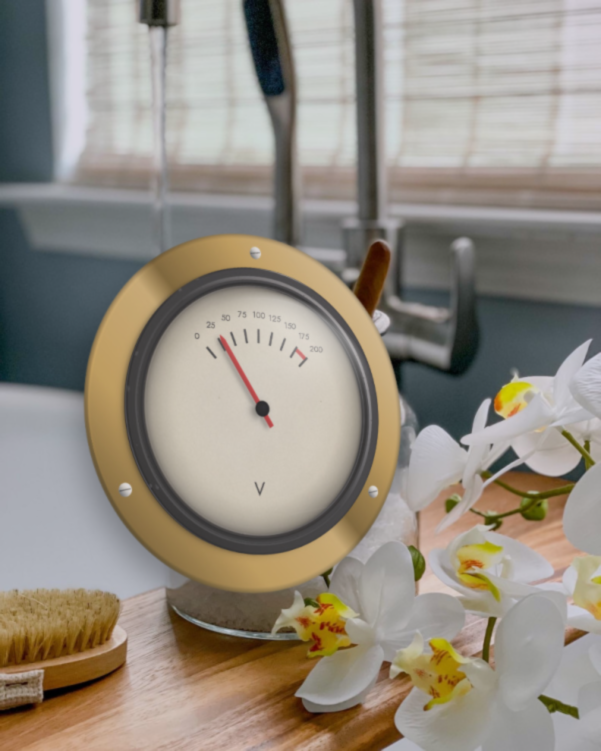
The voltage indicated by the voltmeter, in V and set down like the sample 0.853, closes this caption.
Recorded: 25
